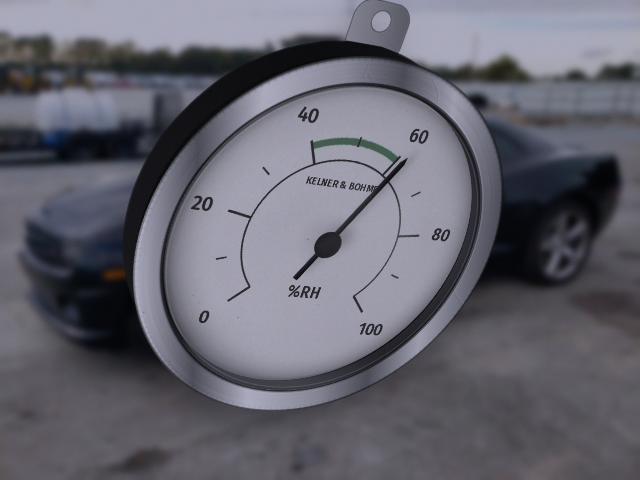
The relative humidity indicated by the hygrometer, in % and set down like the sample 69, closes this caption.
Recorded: 60
